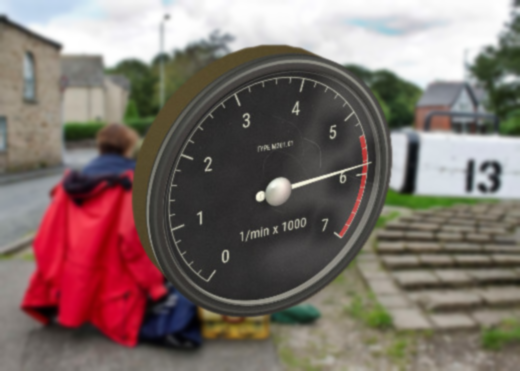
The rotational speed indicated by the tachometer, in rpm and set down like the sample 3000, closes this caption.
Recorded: 5800
